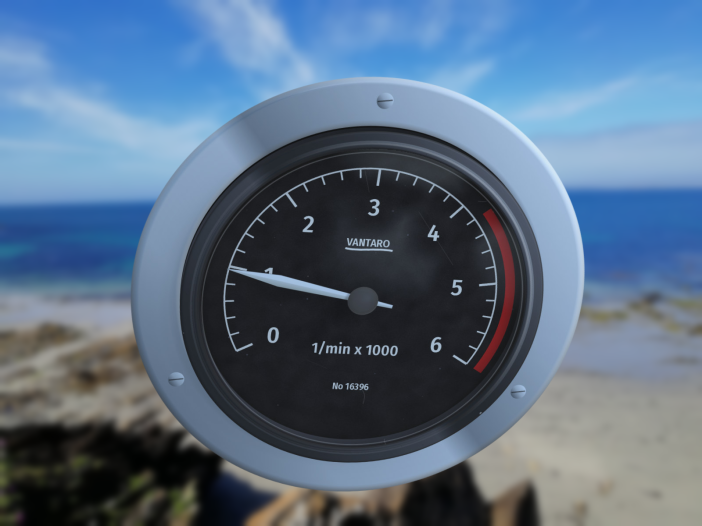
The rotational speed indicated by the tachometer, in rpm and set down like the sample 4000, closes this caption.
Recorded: 1000
